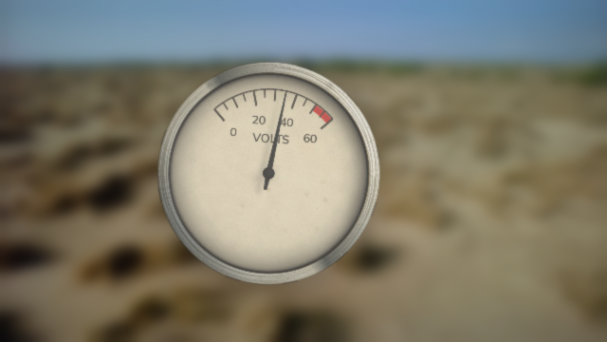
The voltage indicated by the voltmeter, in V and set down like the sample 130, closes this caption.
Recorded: 35
